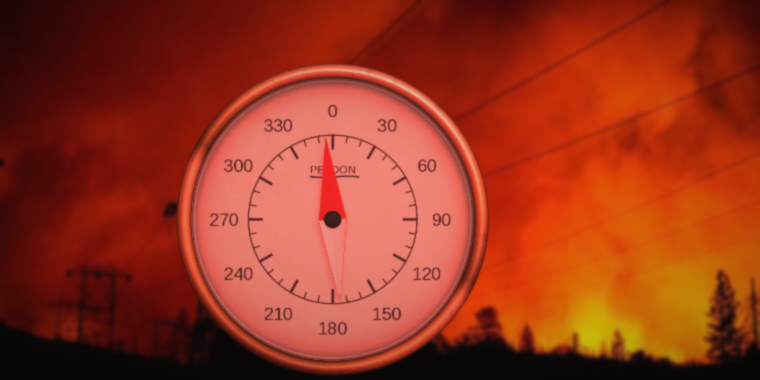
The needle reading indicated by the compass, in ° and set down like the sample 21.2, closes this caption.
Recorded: 355
